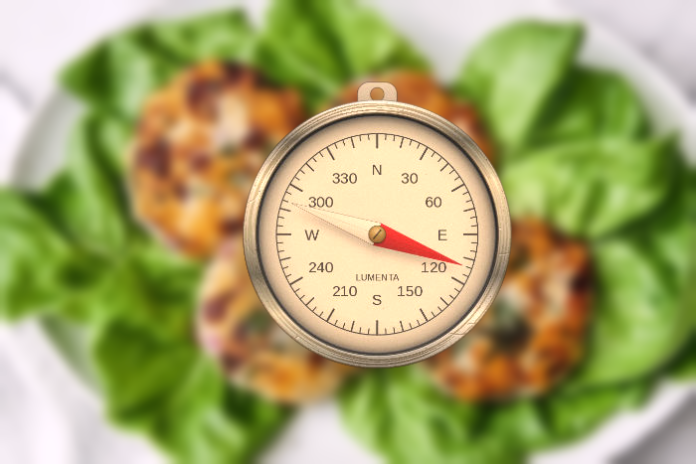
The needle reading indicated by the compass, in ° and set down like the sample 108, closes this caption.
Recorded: 110
